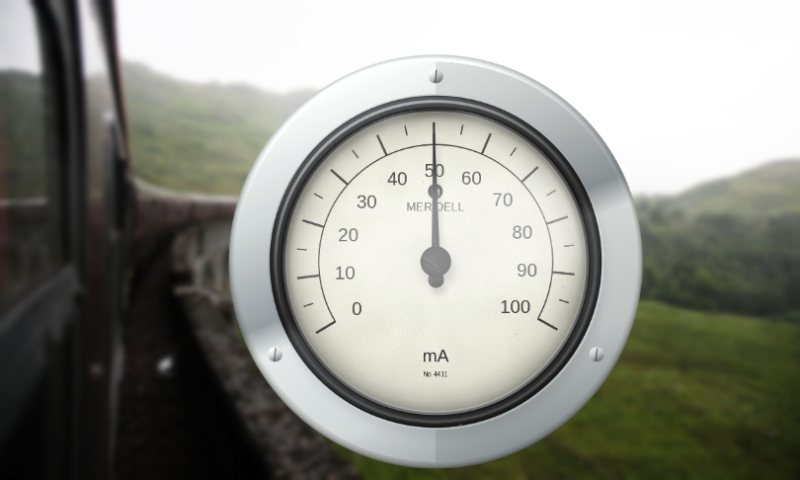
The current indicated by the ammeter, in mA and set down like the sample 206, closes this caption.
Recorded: 50
